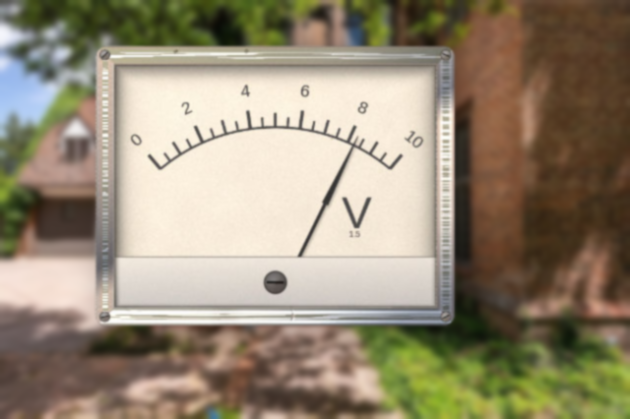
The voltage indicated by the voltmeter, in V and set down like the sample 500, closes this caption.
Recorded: 8.25
